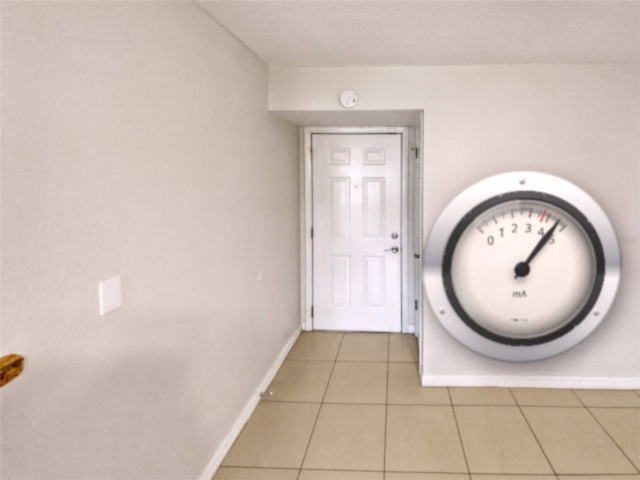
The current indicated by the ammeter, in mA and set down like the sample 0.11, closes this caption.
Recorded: 4.5
